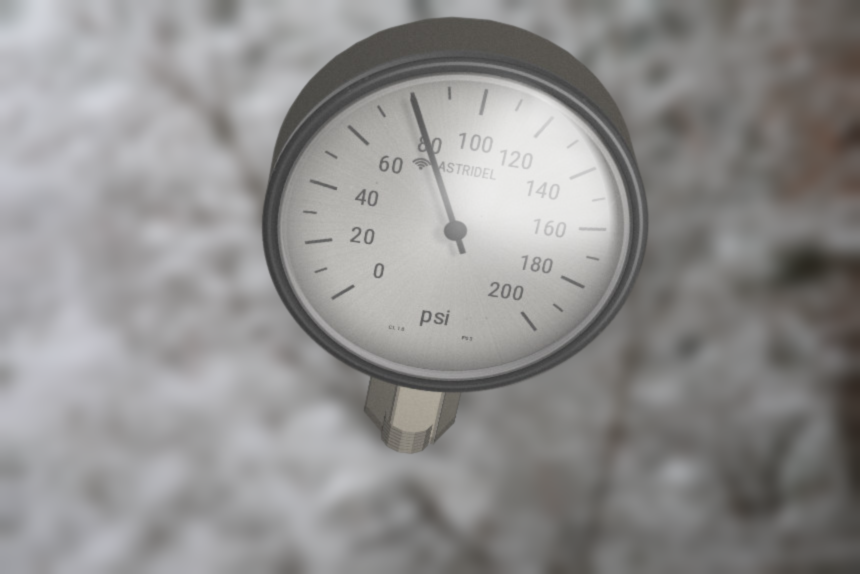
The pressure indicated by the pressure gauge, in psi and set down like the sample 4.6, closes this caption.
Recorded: 80
